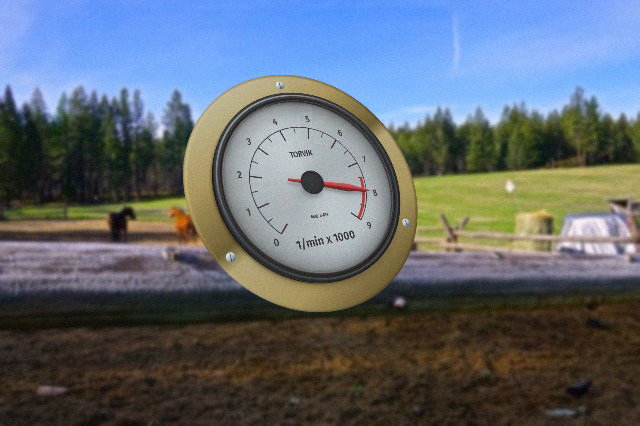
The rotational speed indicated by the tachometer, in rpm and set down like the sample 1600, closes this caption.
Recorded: 8000
